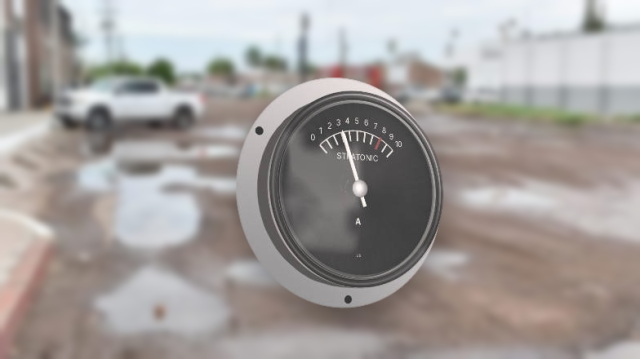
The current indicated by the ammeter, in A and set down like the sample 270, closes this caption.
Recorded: 3
